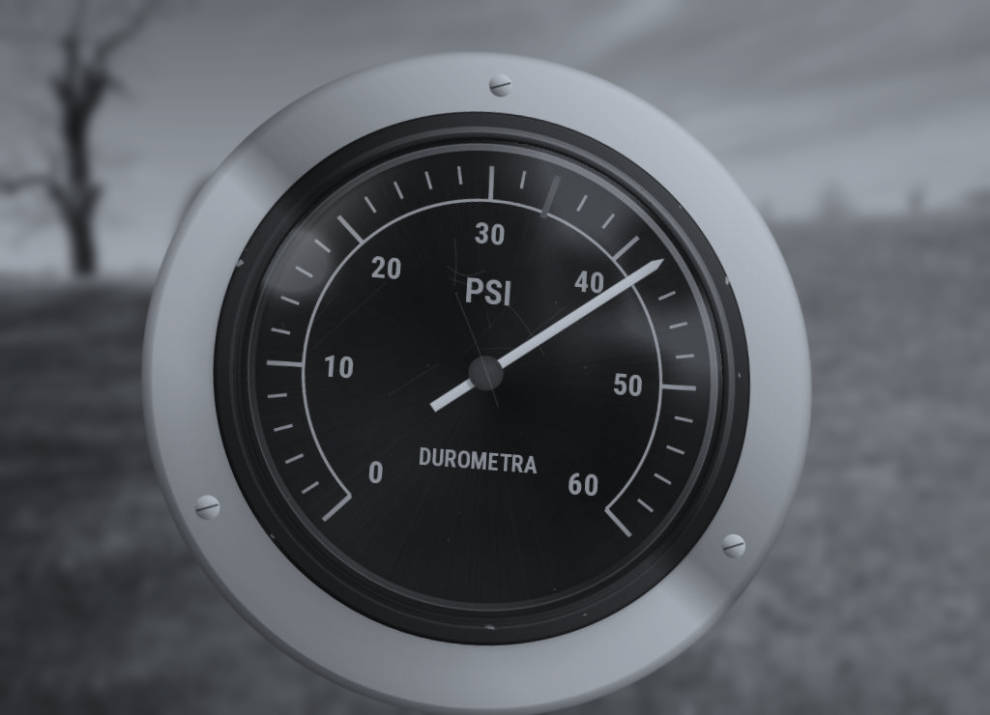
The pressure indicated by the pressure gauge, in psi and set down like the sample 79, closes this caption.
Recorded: 42
